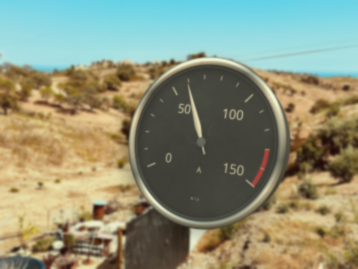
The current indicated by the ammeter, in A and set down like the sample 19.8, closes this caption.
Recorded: 60
